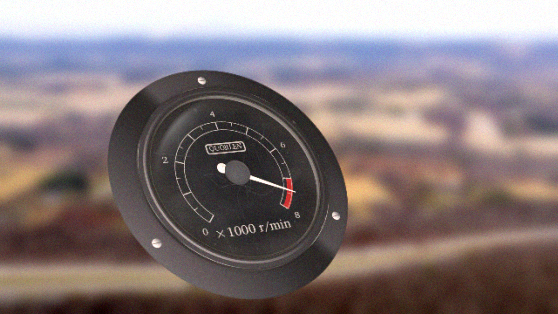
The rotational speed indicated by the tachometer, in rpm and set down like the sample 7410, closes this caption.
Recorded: 7500
